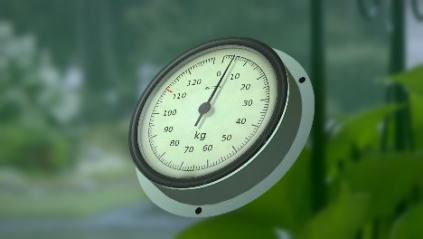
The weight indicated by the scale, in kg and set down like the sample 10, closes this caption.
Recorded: 5
